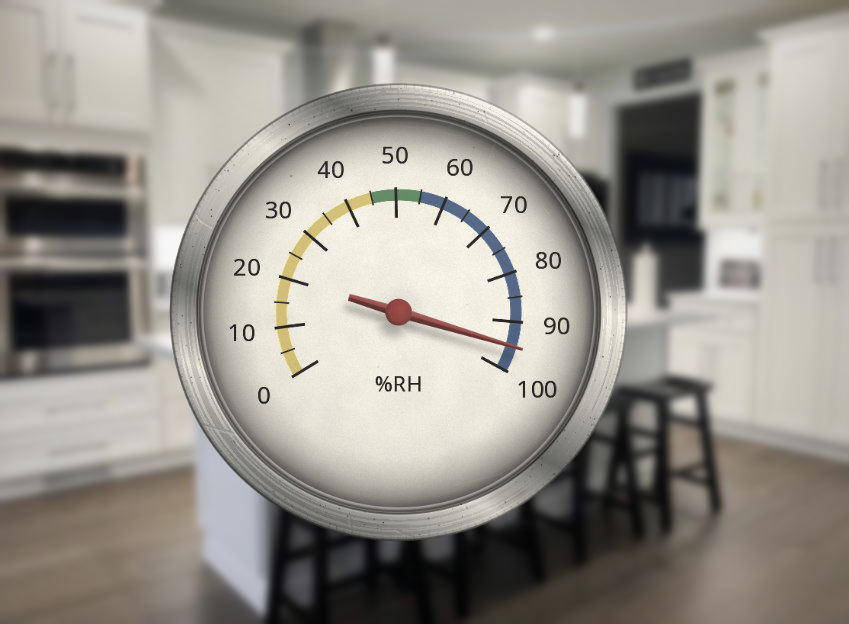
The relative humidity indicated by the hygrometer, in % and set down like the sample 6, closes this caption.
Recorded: 95
